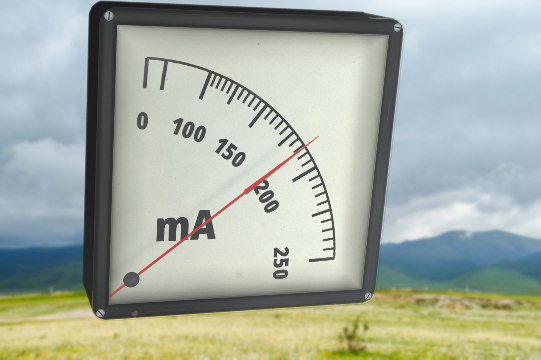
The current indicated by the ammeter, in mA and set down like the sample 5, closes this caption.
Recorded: 185
